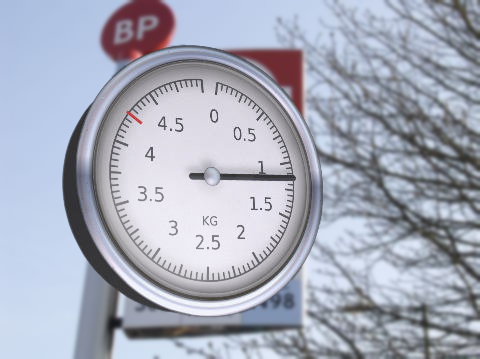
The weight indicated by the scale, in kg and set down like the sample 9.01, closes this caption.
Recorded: 1.15
